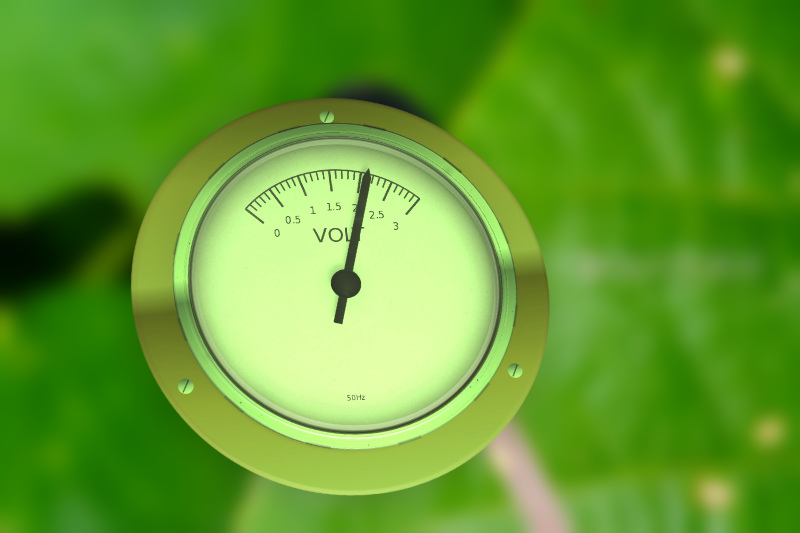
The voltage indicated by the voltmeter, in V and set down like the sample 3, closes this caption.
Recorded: 2.1
